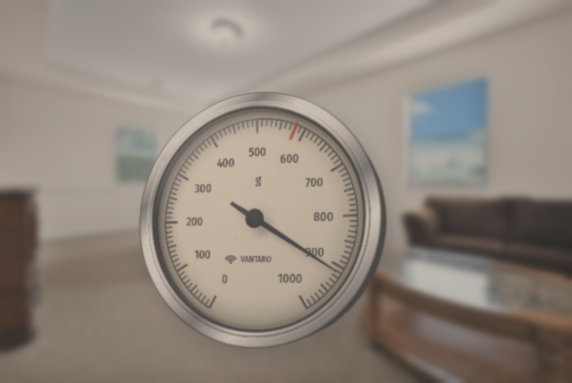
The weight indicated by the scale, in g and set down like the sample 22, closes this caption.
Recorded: 910
